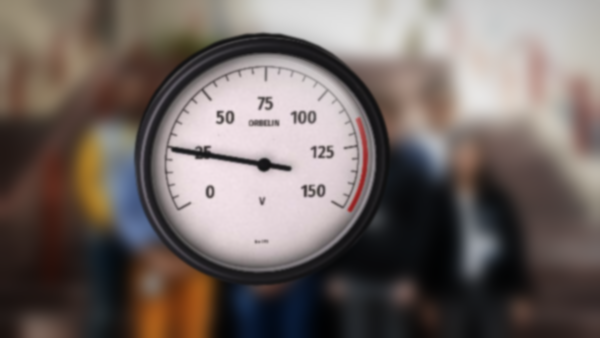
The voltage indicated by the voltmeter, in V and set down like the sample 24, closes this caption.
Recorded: 25
